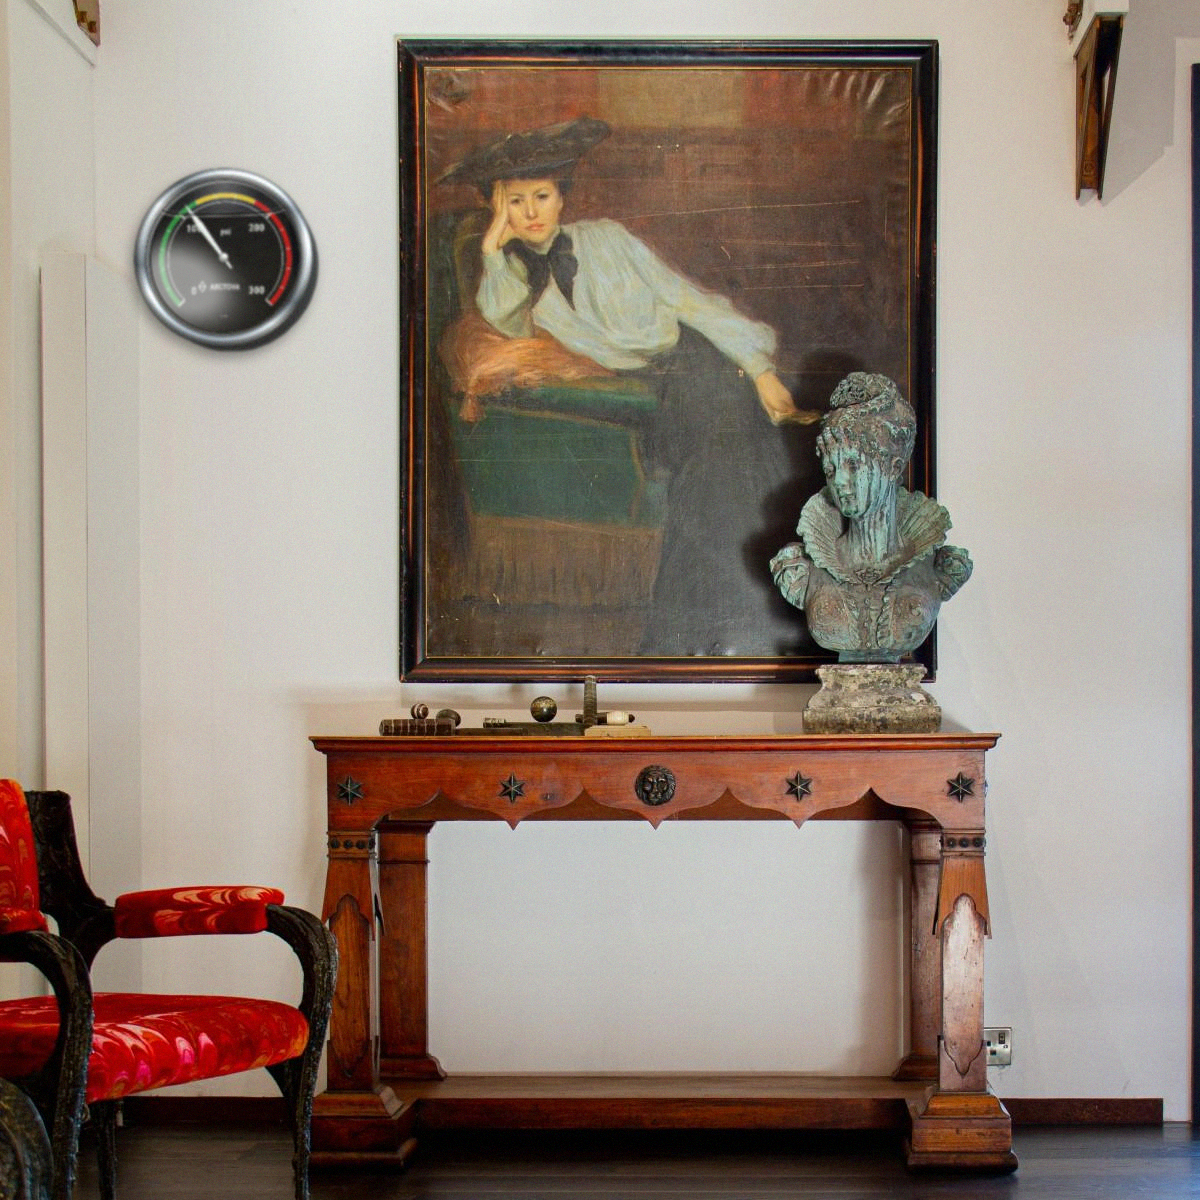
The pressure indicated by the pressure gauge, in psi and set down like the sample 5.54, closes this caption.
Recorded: 110
